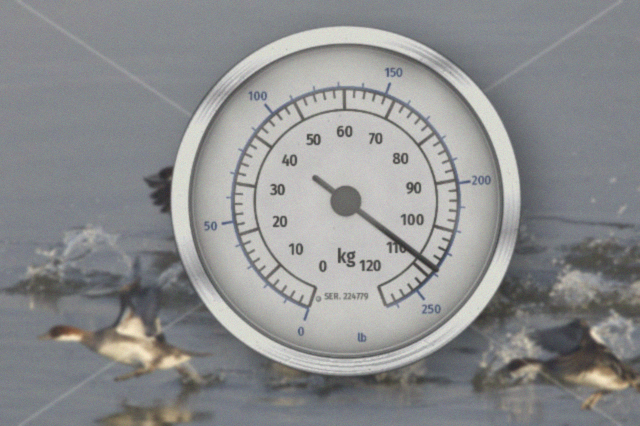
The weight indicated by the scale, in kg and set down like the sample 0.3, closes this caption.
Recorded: 108
